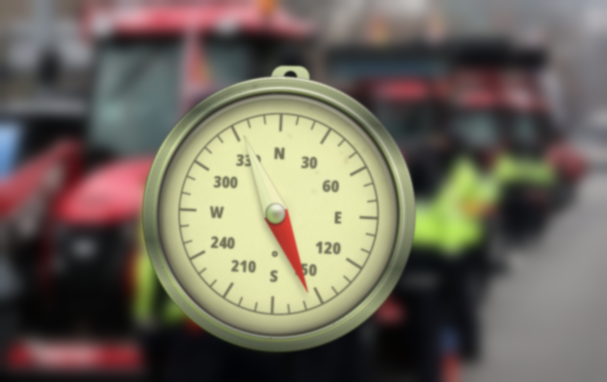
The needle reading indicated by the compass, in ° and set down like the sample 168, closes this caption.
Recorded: 155
